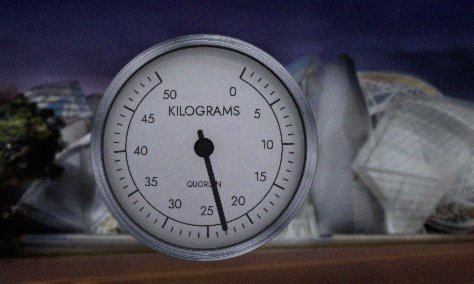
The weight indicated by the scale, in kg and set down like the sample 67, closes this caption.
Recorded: 23
